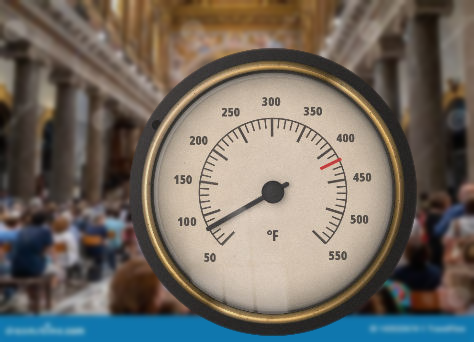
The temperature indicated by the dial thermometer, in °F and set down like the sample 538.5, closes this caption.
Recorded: 80
